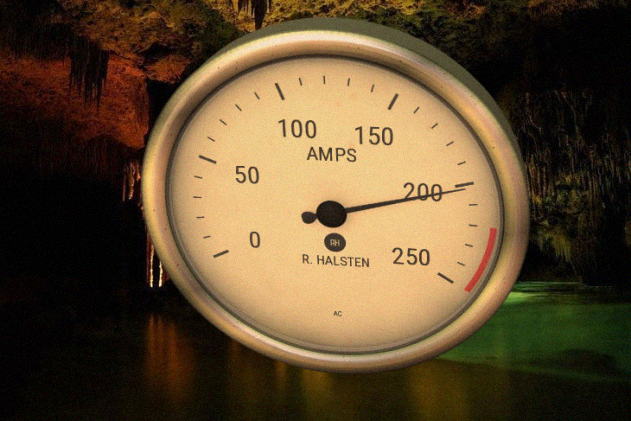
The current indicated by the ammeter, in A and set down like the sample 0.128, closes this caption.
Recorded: 200
